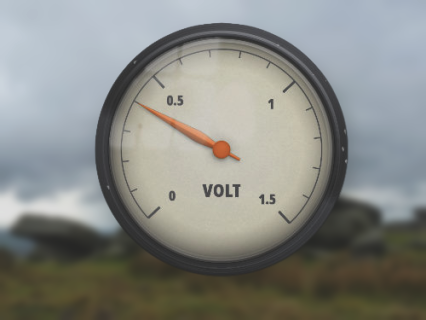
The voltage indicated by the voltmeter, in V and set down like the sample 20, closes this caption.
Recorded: 0.4
